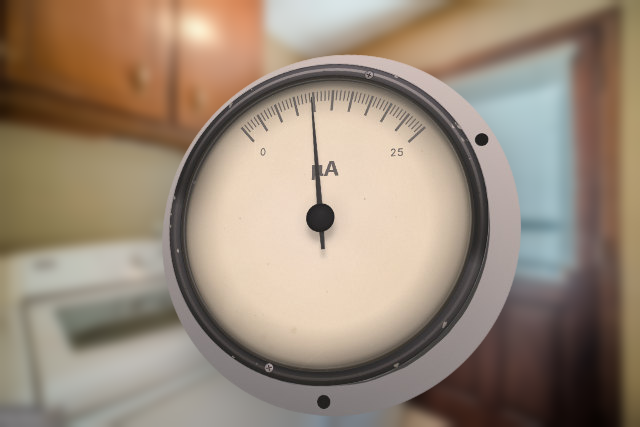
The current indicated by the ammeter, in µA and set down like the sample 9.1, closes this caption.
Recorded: 10
